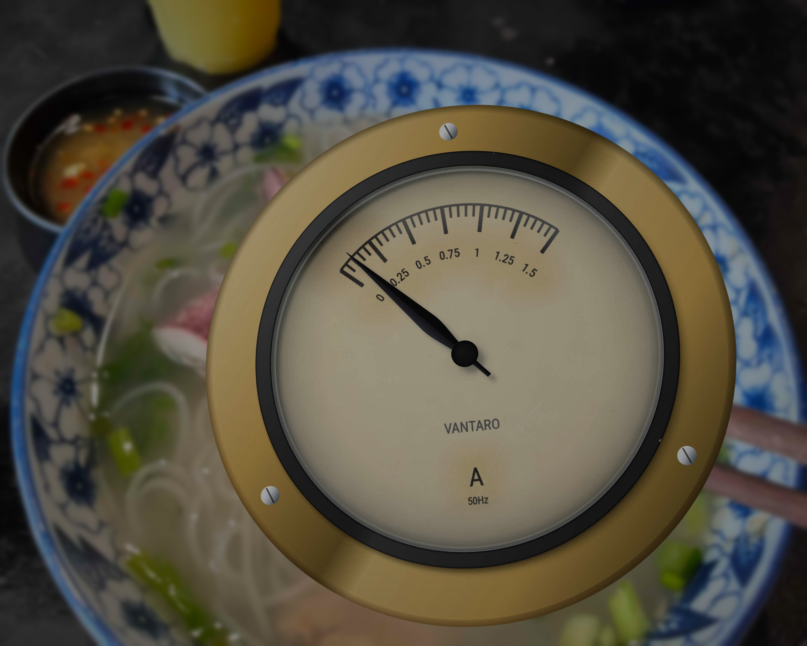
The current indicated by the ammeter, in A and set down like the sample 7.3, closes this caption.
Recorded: 0.1
